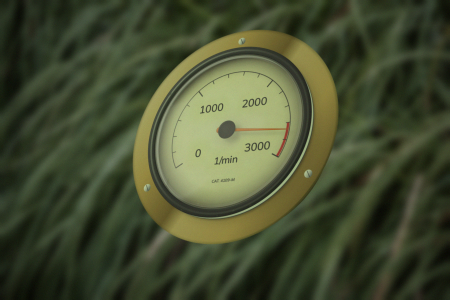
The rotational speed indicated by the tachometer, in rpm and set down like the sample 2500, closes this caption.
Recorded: 2700
